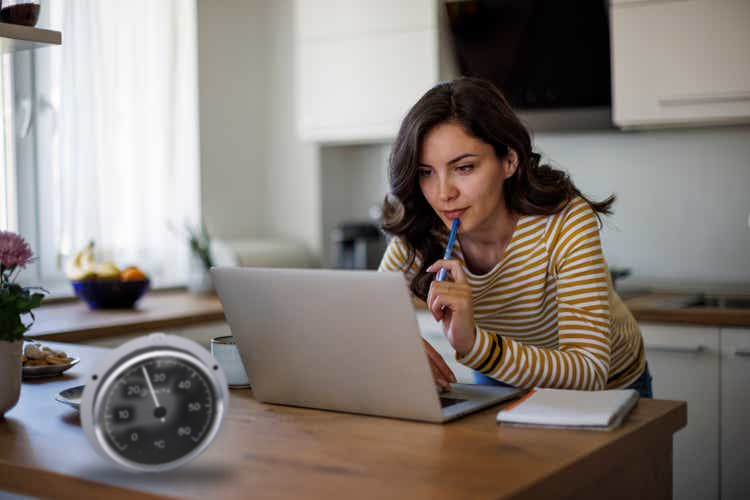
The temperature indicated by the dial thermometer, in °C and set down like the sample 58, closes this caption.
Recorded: 26
